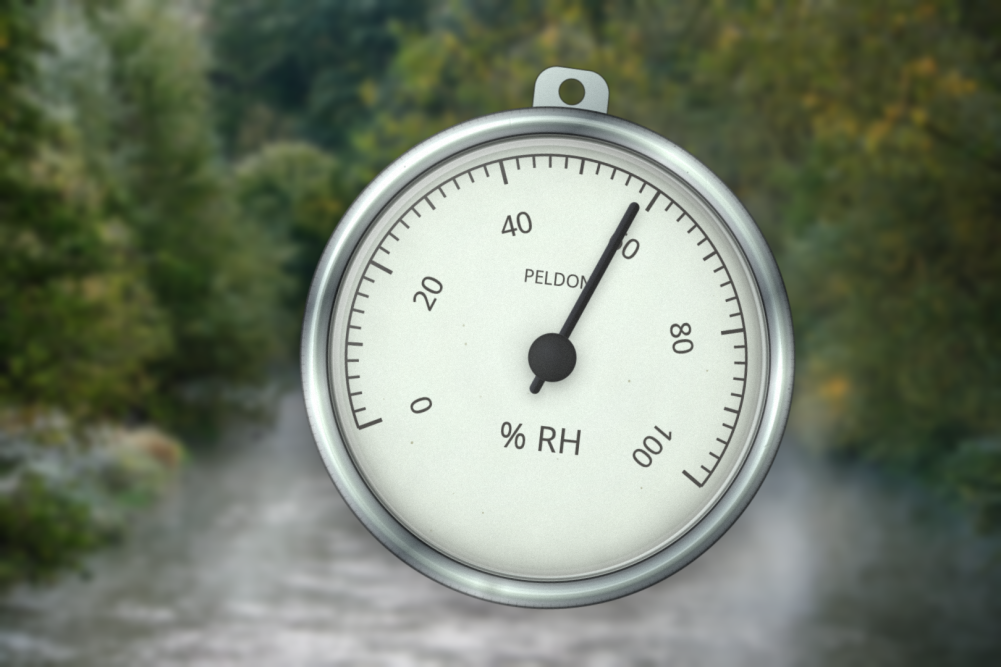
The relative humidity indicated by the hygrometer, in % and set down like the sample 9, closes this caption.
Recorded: 58
